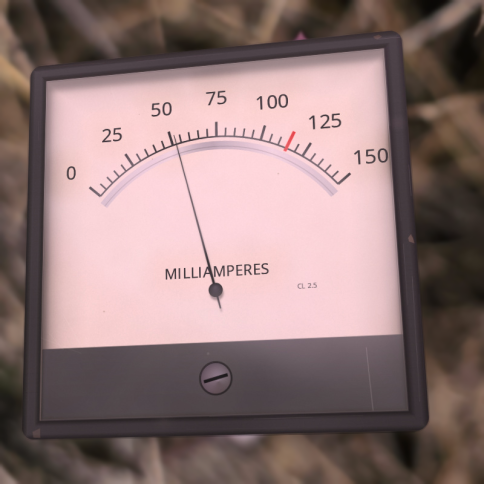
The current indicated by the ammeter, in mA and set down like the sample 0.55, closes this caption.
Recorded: 52.5
